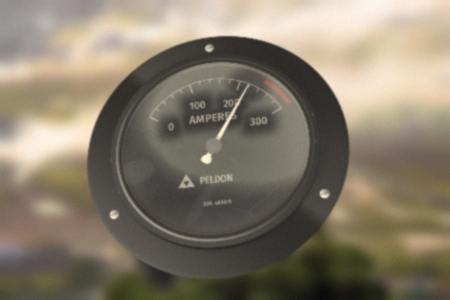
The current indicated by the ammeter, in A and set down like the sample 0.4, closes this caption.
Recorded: 220
